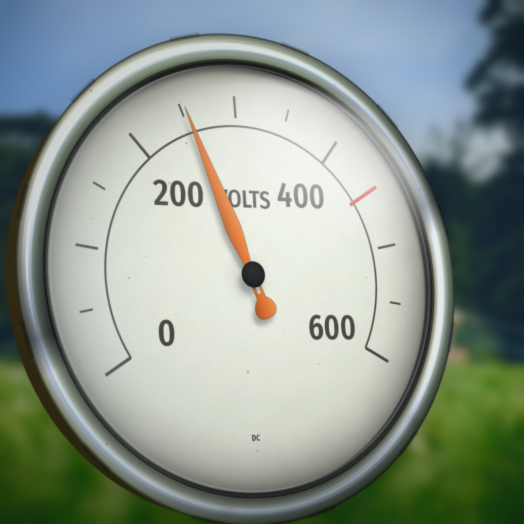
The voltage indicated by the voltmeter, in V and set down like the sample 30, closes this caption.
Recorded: 250
